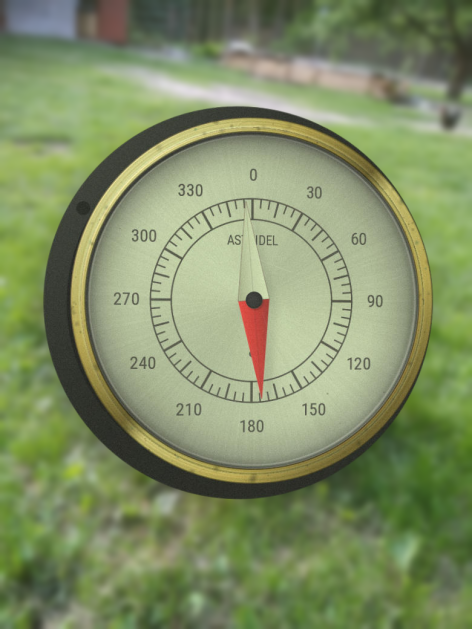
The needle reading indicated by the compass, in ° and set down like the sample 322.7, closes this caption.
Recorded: 175
